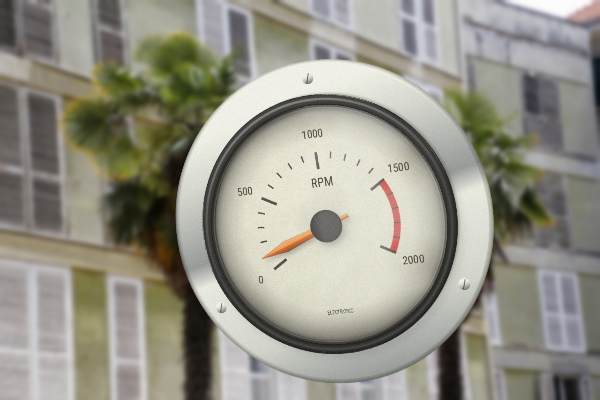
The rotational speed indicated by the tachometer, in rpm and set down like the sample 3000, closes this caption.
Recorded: 100
